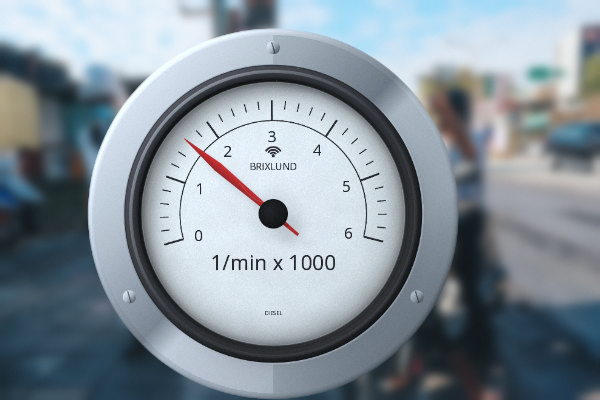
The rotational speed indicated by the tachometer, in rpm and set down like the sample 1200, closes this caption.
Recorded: 1600
